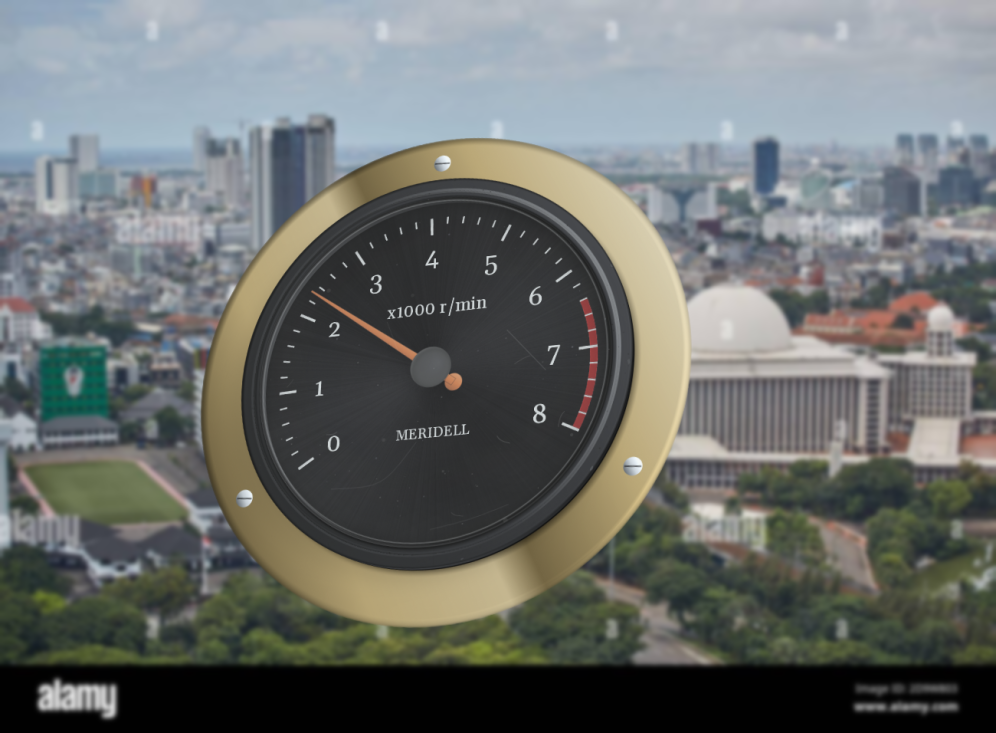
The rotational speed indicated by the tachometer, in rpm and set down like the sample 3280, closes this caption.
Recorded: 2300
